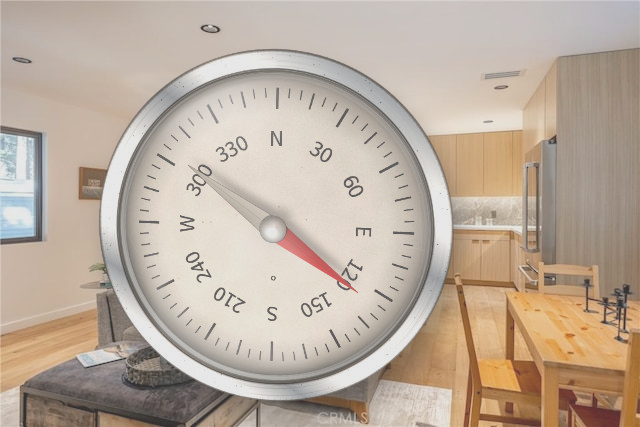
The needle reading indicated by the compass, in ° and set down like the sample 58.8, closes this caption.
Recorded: 125
